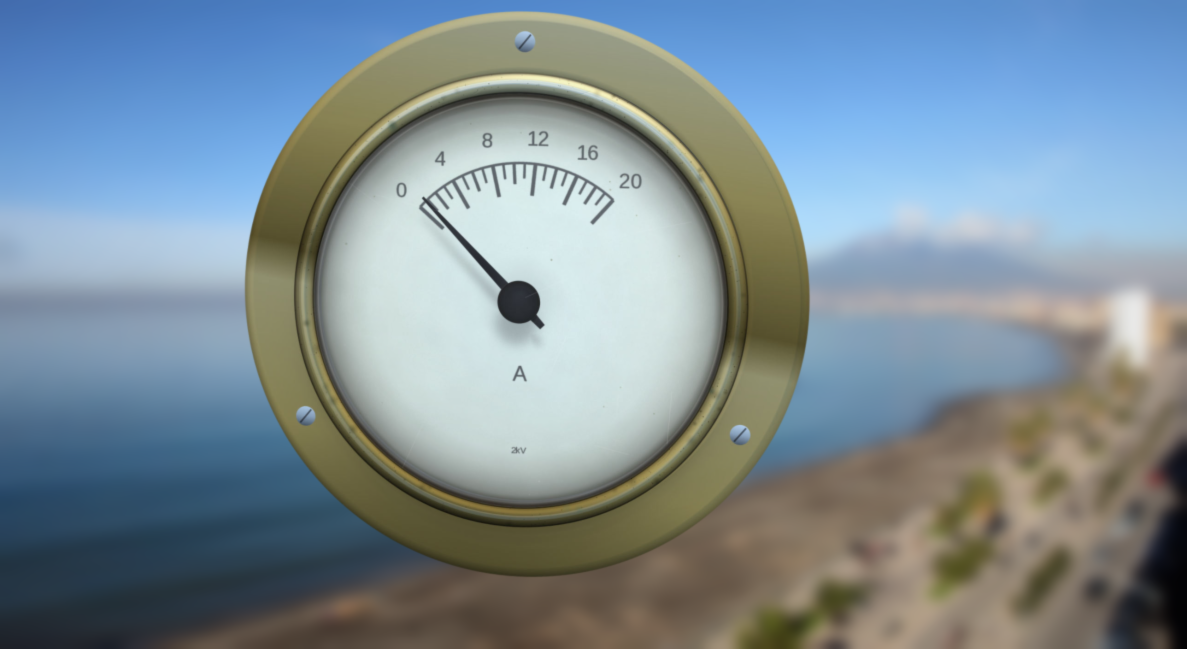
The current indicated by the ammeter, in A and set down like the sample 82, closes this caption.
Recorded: 1
